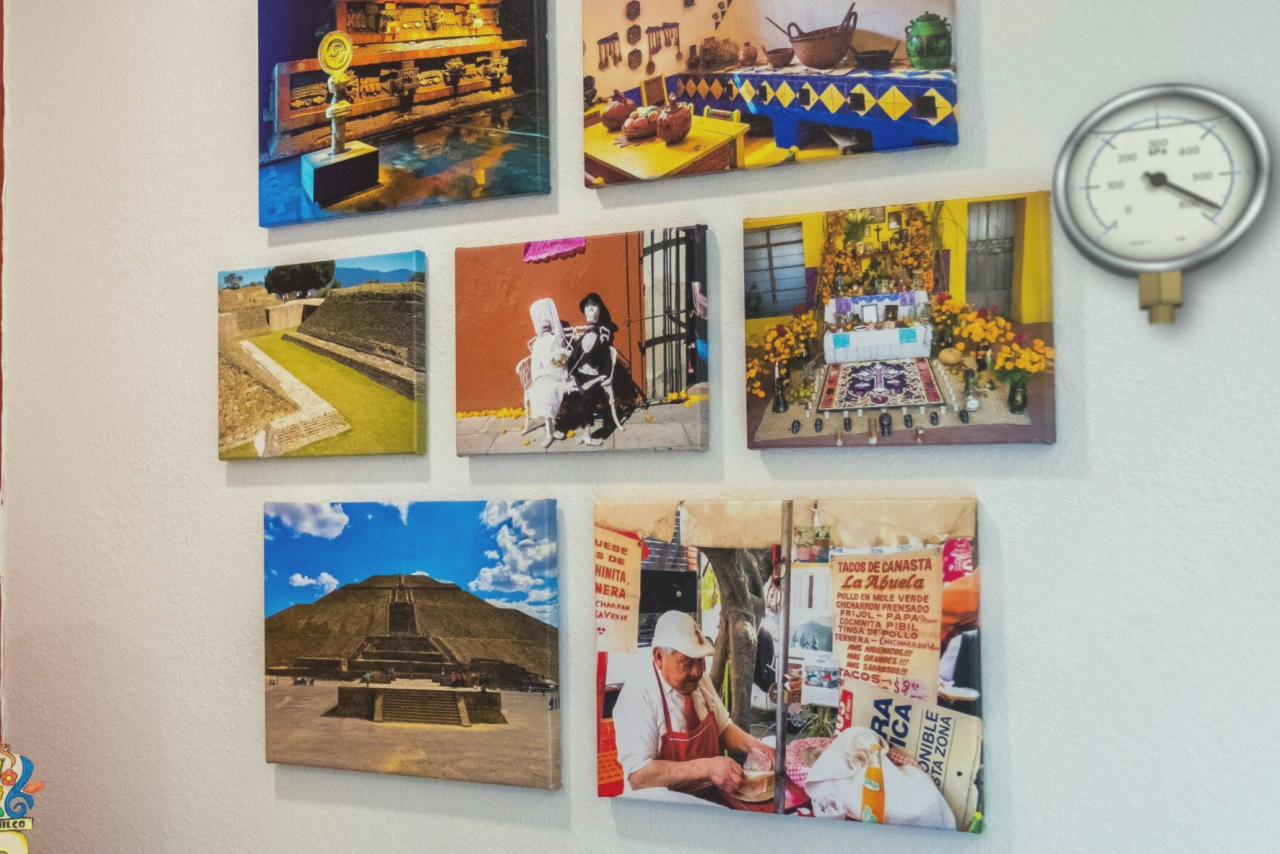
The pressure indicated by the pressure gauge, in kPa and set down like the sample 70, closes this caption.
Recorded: 575
